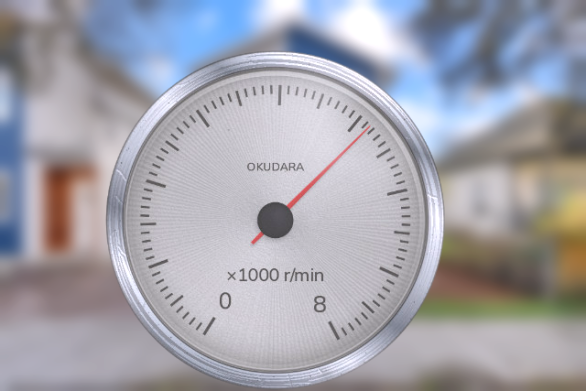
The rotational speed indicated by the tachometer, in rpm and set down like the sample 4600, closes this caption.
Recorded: 5150
